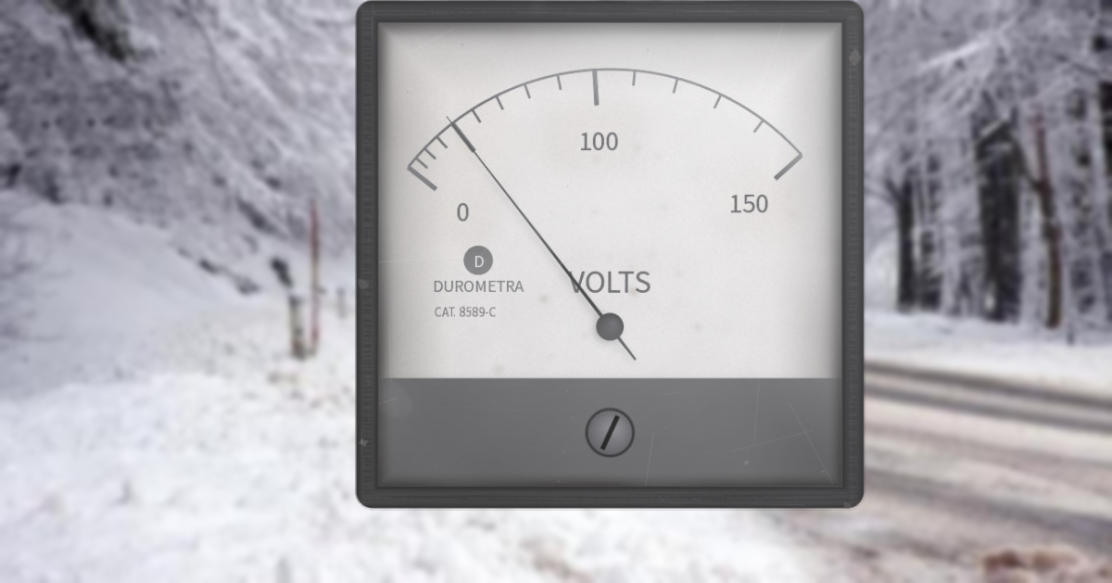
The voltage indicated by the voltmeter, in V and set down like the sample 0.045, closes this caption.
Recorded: 50
